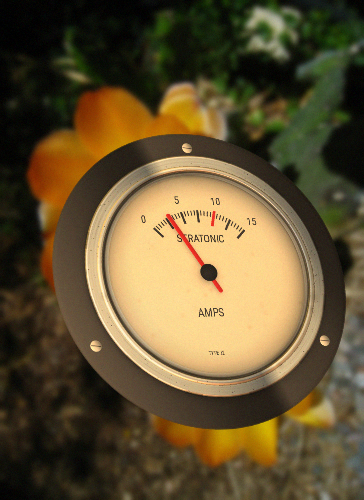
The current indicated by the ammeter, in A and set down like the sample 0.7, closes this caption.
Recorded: 2.5
